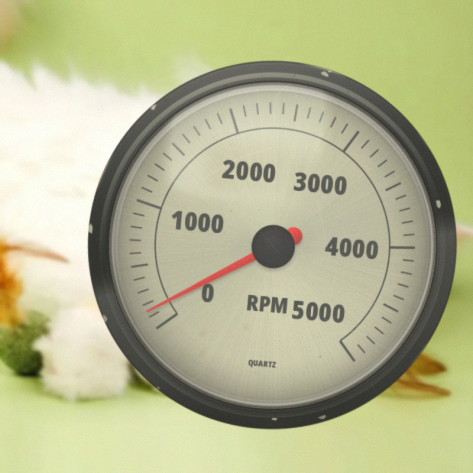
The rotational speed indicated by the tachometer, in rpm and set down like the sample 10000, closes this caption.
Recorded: 150
